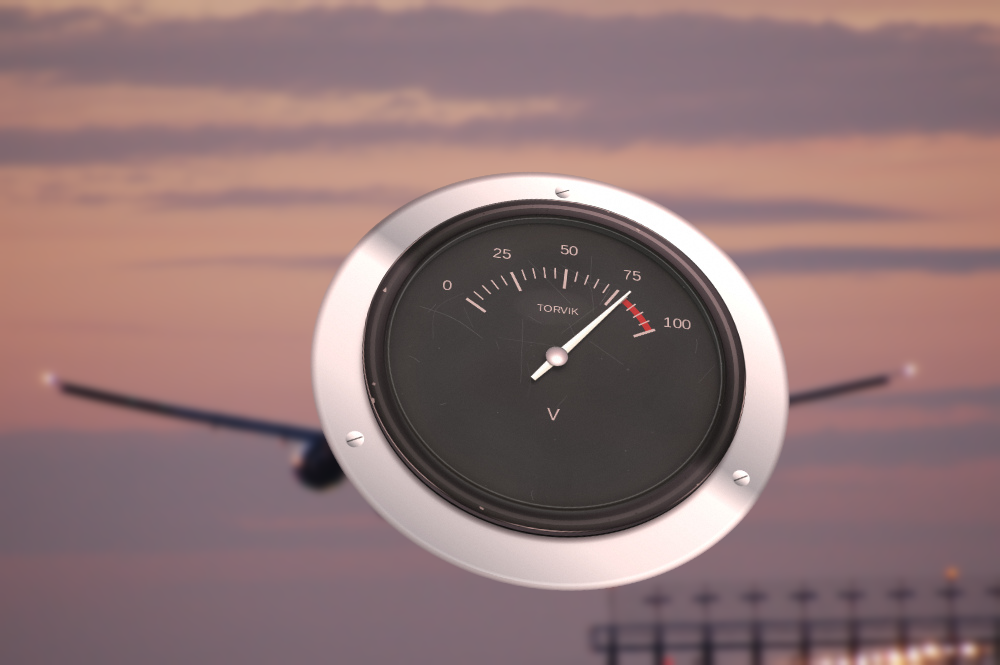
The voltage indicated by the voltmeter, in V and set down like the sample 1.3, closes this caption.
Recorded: 80
